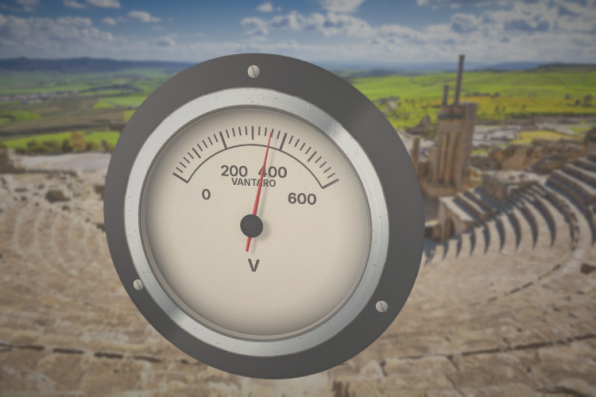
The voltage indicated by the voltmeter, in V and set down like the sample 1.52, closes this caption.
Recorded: 360
